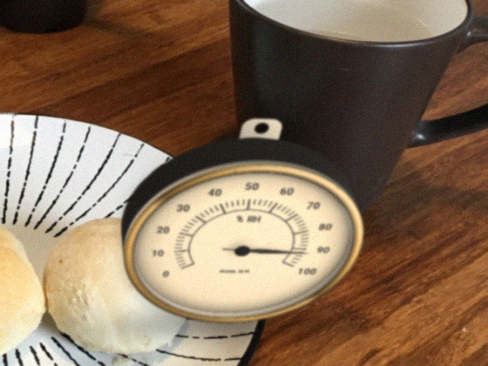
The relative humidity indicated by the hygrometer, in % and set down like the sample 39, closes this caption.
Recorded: 90
